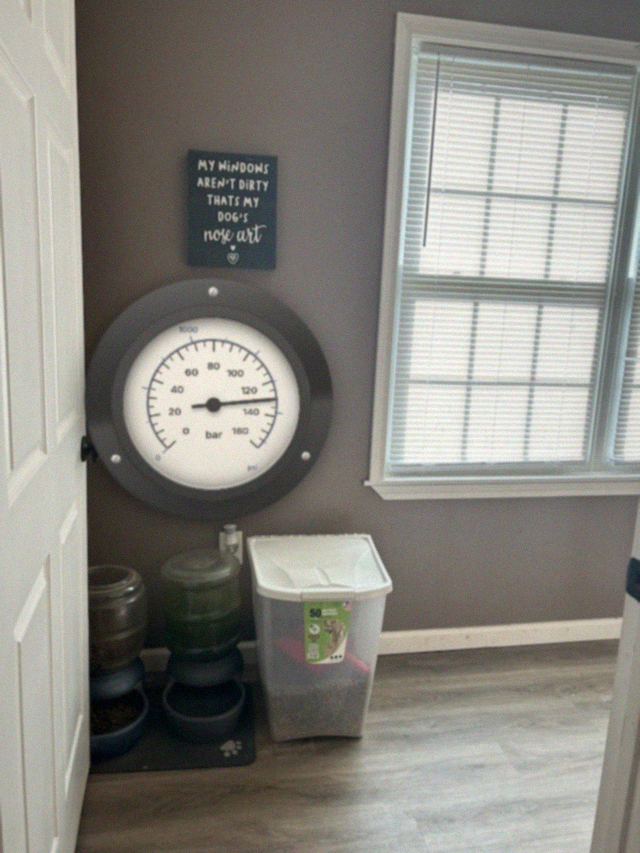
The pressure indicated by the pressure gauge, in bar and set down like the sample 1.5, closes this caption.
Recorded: 130
